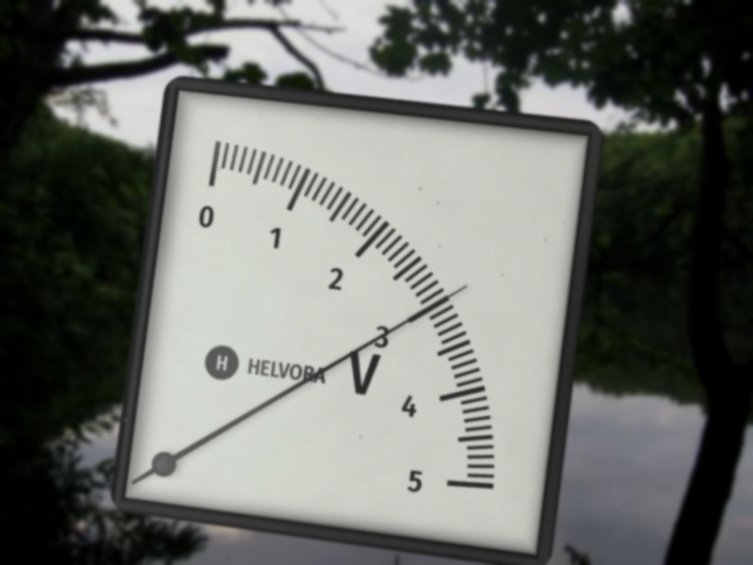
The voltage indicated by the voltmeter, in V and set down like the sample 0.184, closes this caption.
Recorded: 3
